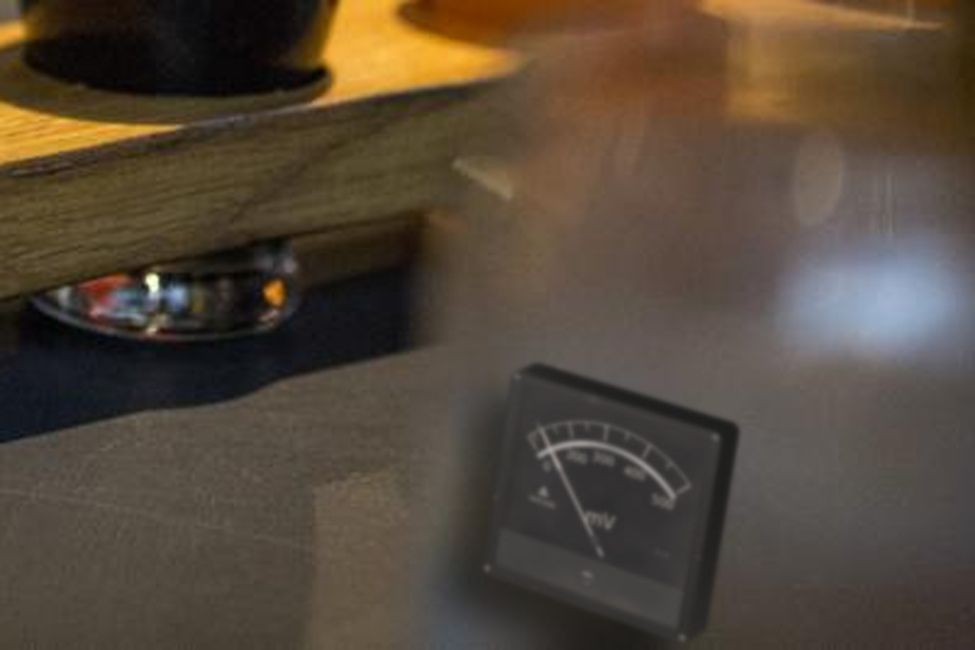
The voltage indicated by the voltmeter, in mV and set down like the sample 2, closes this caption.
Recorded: 100
